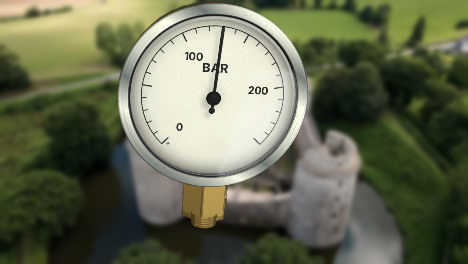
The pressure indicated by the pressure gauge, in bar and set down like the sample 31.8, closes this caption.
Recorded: 130
